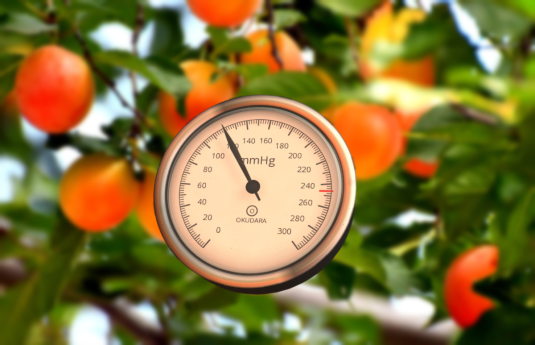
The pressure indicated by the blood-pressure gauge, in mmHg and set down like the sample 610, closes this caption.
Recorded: 120
